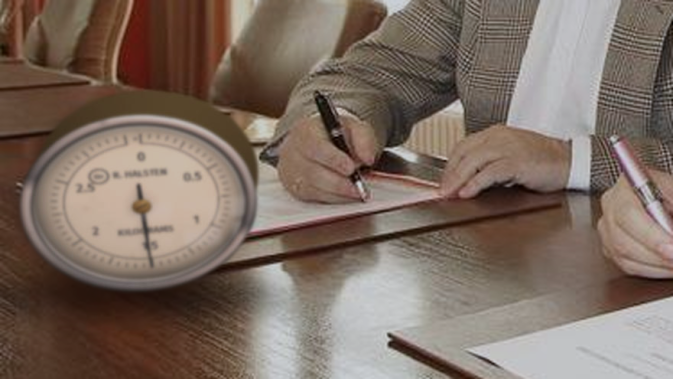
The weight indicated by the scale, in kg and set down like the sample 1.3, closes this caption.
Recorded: 1.5
